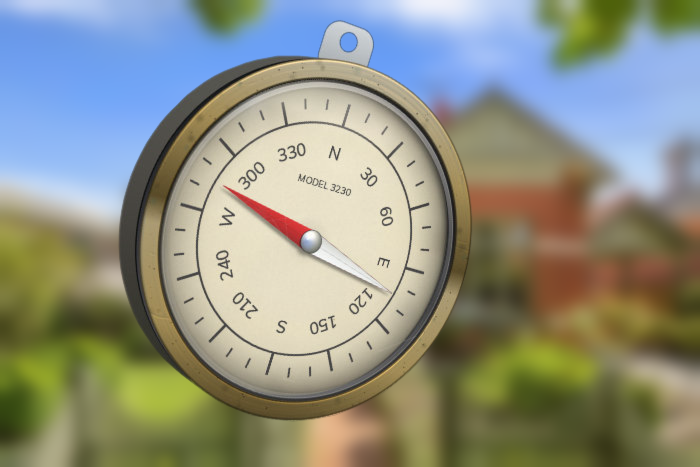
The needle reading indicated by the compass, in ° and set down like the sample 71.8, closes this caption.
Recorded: 285
